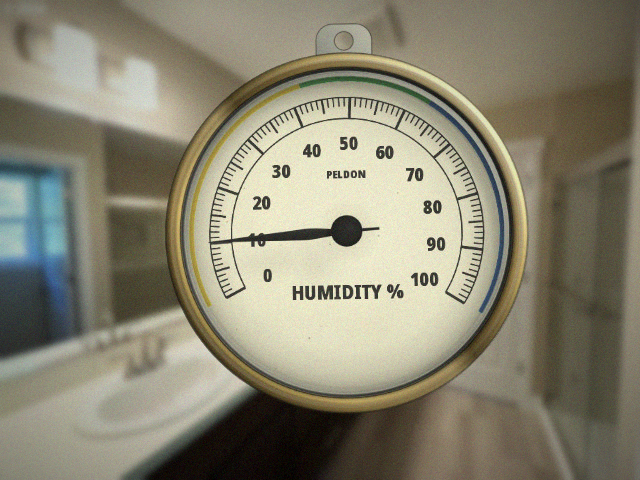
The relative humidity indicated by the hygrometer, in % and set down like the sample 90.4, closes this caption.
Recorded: 10
